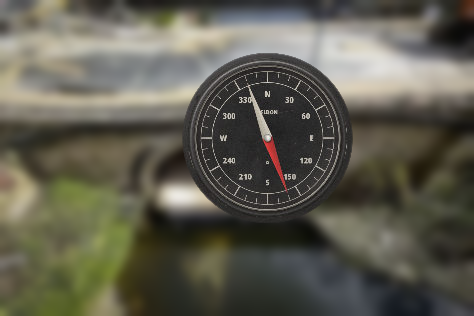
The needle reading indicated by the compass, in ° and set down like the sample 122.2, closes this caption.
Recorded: 160
